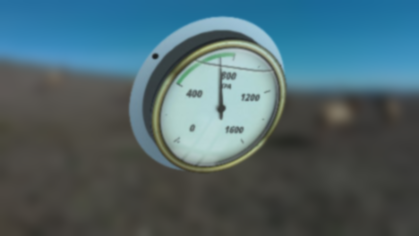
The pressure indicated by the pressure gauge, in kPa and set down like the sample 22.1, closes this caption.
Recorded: 700
